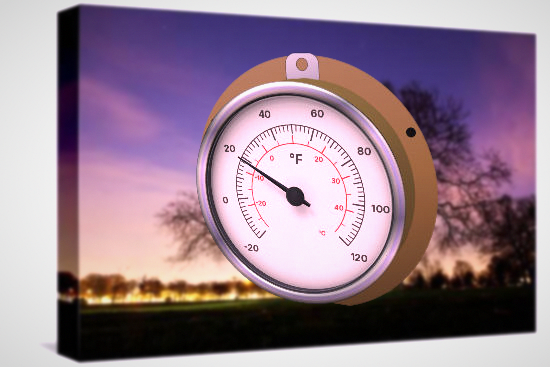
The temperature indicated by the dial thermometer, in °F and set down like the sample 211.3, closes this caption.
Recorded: 20
